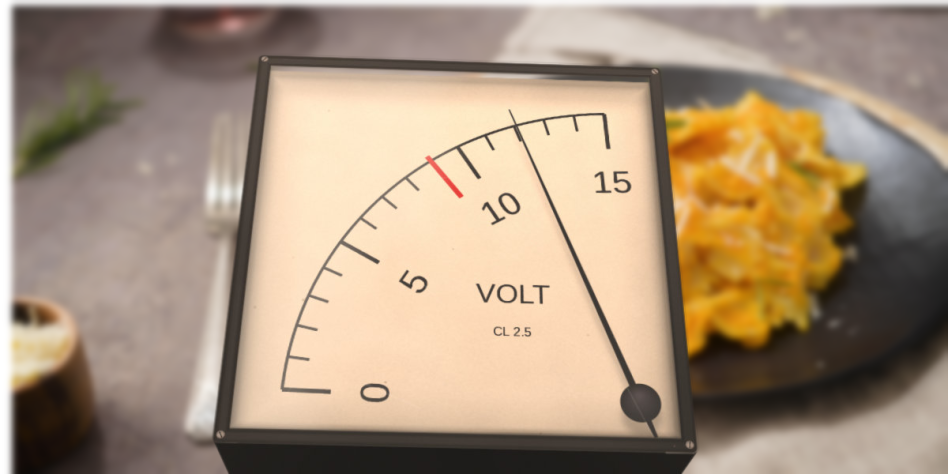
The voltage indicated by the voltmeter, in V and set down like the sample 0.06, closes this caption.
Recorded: 12
